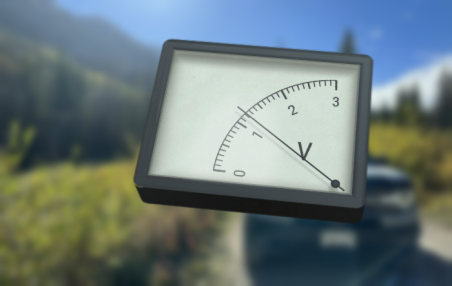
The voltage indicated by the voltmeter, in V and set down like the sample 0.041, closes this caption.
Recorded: 1.2
